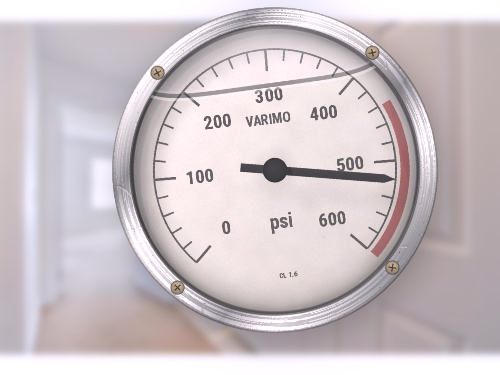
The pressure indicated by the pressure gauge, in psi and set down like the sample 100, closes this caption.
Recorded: 520
